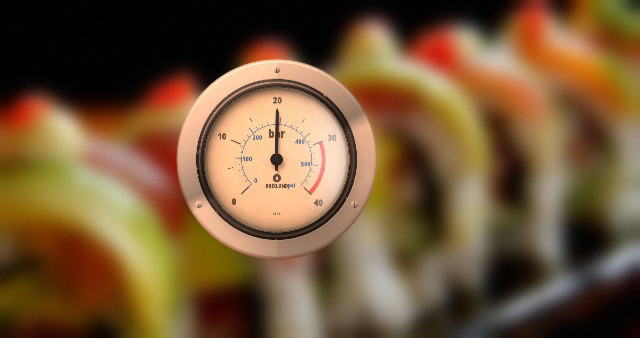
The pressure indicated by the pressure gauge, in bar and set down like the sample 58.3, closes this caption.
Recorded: 20
